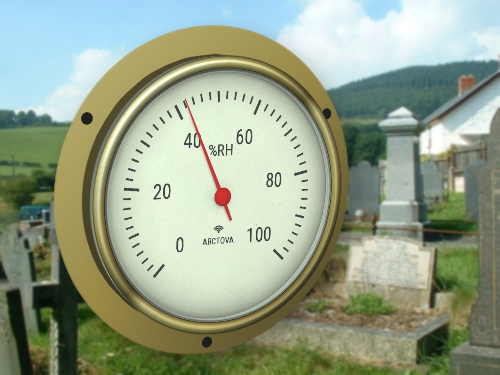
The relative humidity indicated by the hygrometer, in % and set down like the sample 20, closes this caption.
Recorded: 42
